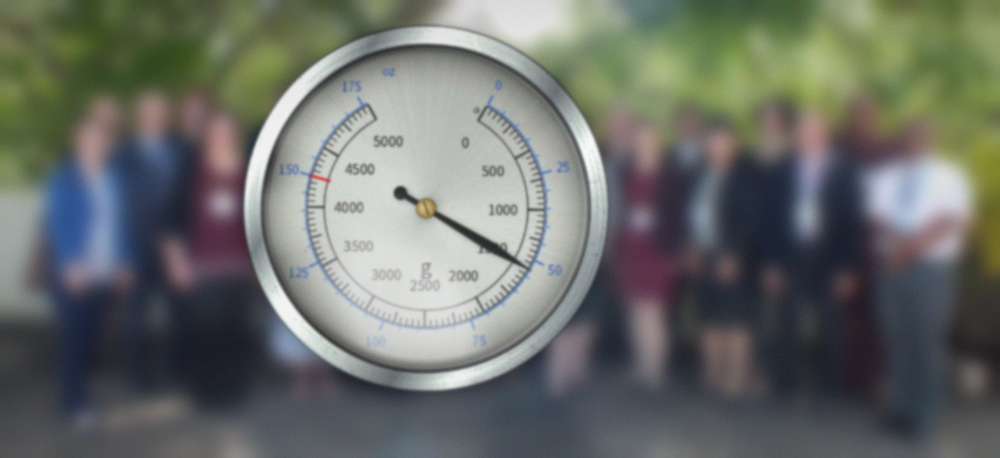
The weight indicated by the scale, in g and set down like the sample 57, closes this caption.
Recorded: 1500
